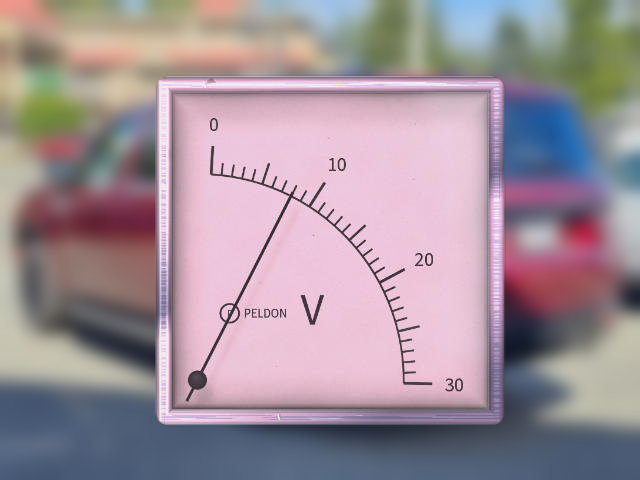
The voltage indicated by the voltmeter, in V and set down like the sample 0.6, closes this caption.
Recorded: 8
